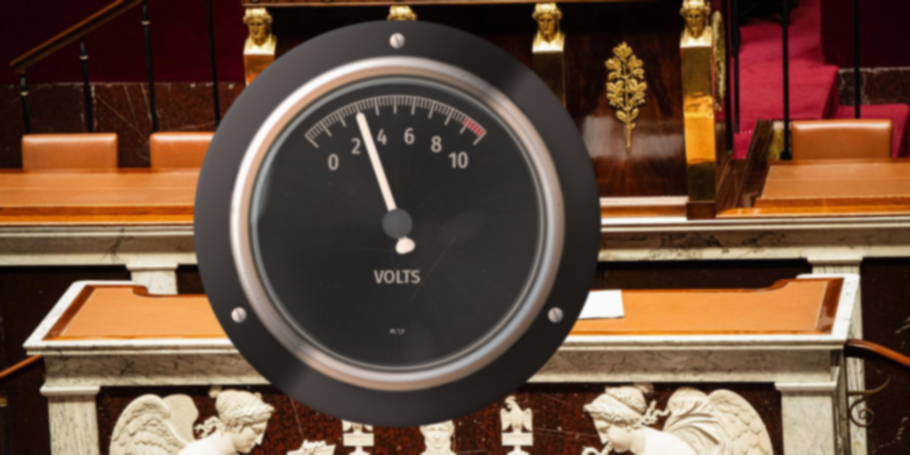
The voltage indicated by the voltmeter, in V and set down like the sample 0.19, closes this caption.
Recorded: 3
